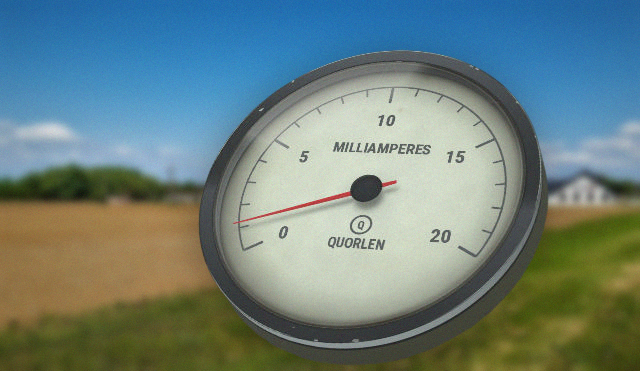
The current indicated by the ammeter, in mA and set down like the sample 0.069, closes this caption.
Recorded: 1
